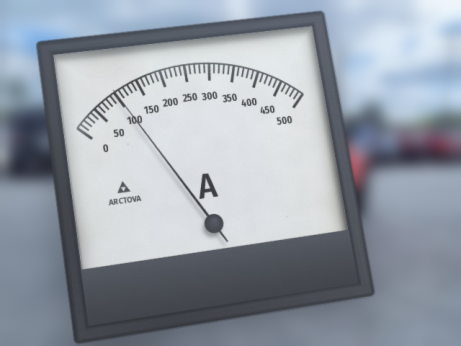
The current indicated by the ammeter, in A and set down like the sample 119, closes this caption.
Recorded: 100
